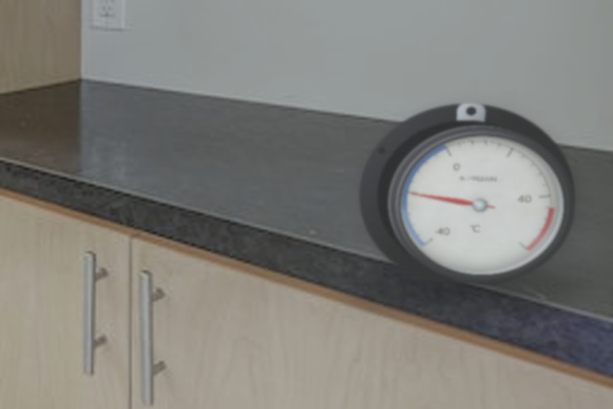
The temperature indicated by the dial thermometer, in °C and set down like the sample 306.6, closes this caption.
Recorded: -20
